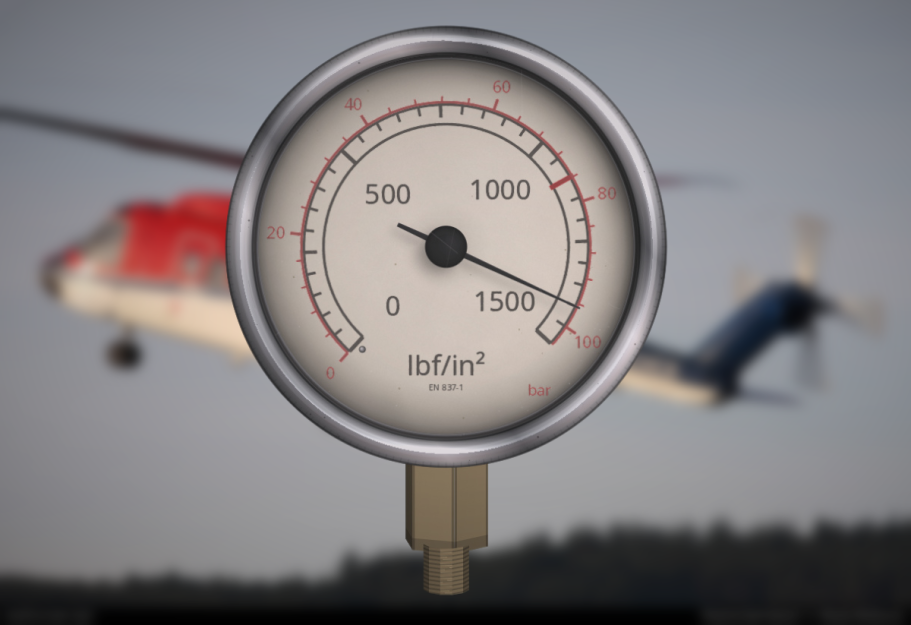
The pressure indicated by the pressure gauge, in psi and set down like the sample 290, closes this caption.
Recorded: 1400
